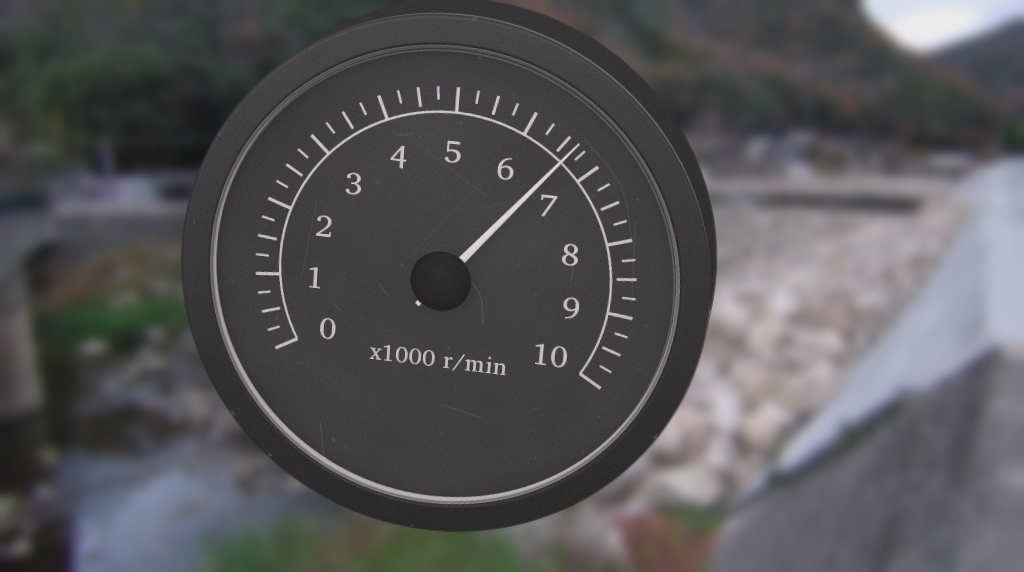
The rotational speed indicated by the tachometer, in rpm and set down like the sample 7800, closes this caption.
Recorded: 6625
